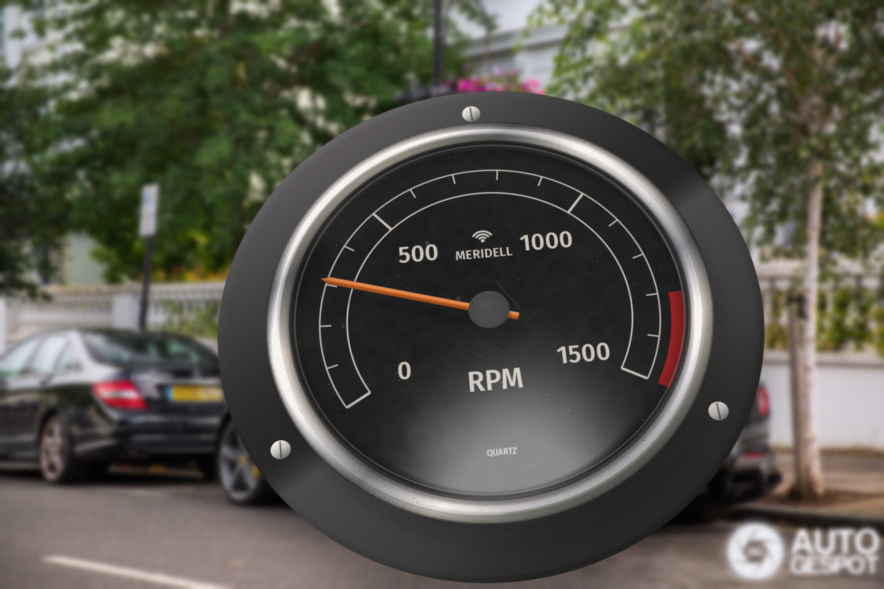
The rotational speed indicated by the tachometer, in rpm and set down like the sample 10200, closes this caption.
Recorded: 300
